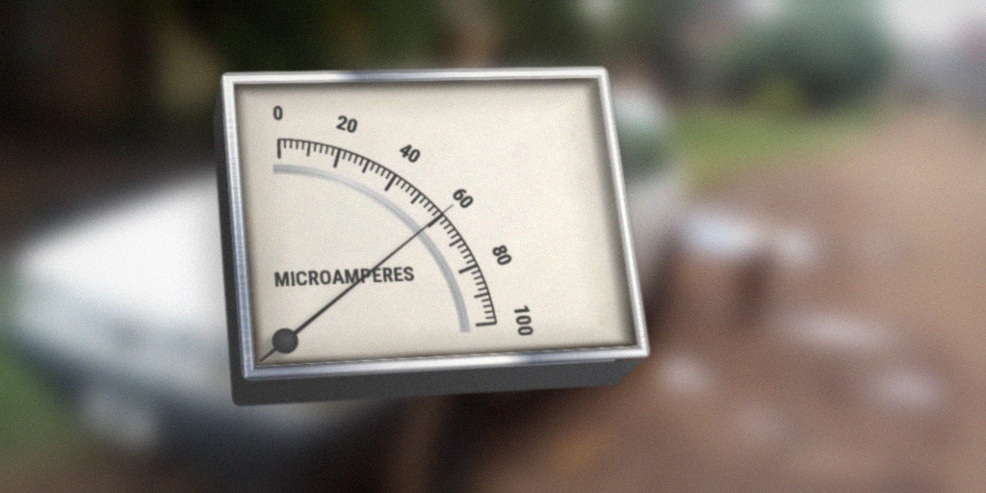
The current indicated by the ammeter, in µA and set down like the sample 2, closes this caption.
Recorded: 60
